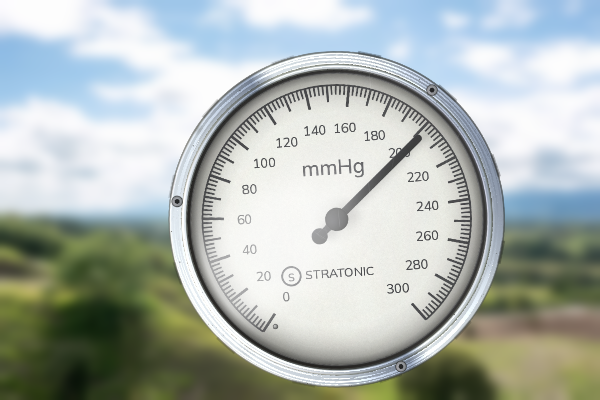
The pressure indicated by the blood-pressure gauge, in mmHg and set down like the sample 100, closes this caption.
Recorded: 202
